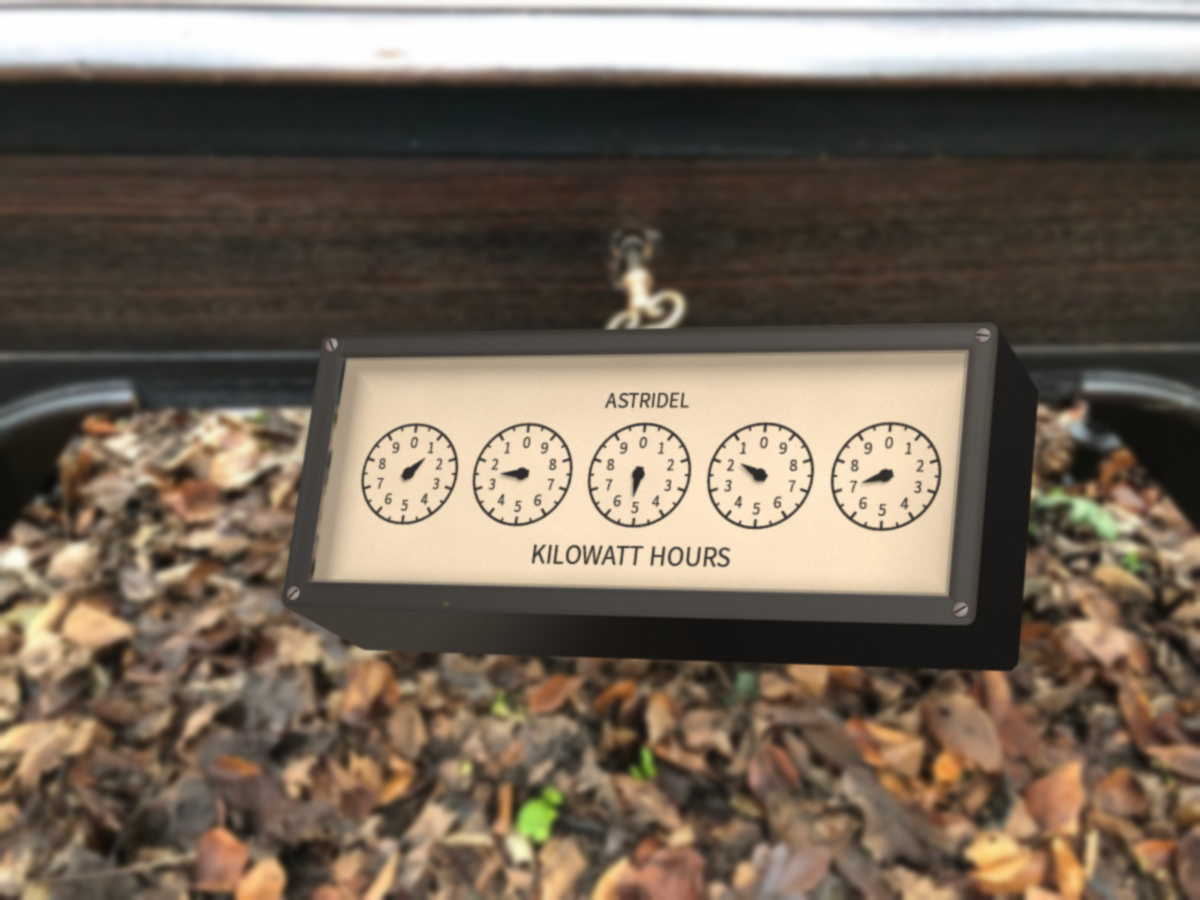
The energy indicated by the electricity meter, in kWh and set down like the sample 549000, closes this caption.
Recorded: 12517
